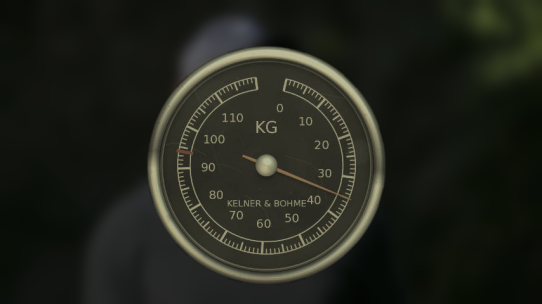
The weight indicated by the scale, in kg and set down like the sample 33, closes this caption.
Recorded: 35
